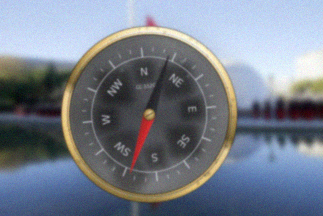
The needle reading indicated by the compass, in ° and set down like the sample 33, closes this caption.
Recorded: 205
